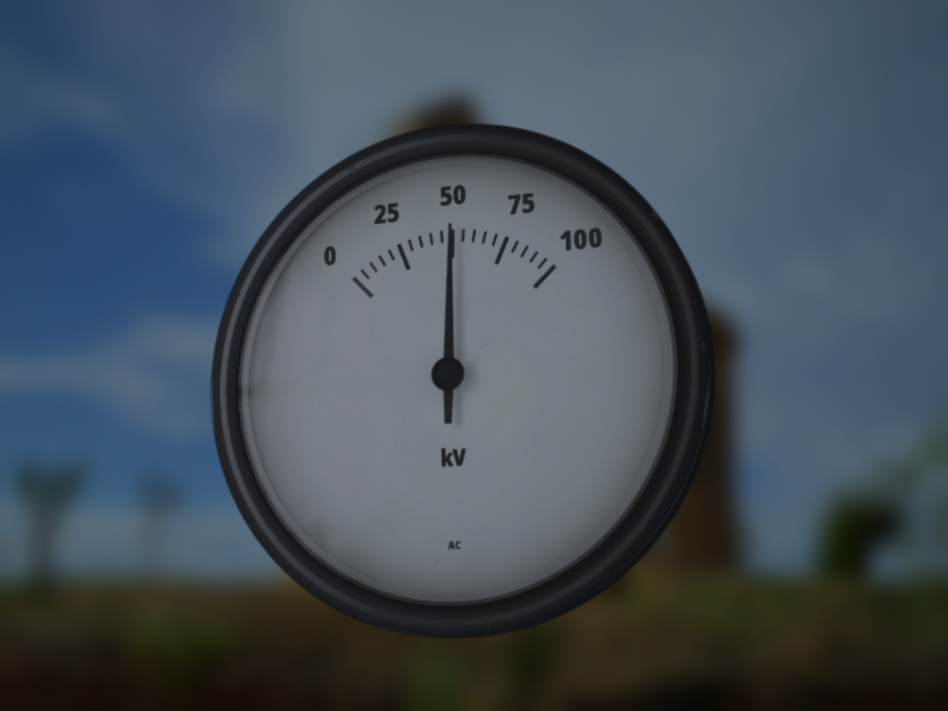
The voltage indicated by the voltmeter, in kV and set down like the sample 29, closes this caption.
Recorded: 50
